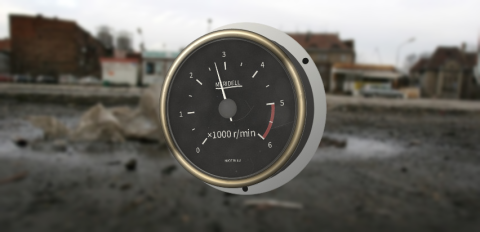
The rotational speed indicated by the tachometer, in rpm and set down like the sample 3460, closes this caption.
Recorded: 2750
